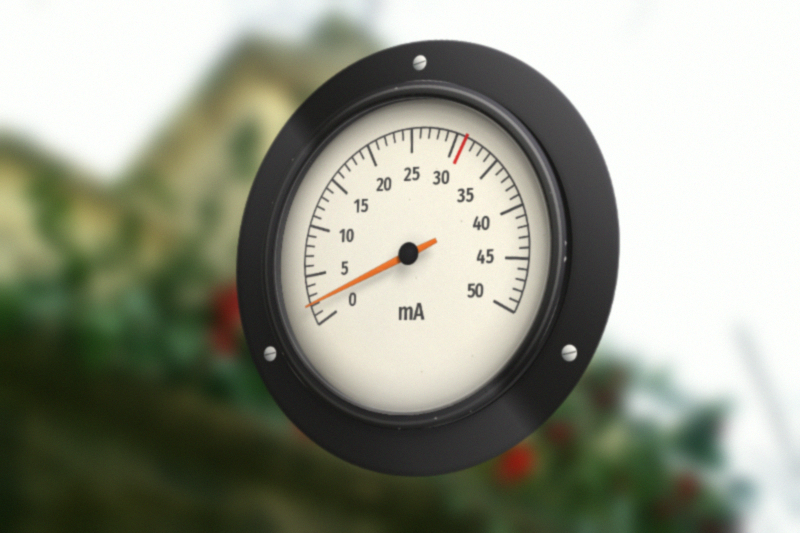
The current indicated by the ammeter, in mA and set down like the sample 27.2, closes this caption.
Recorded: 2
